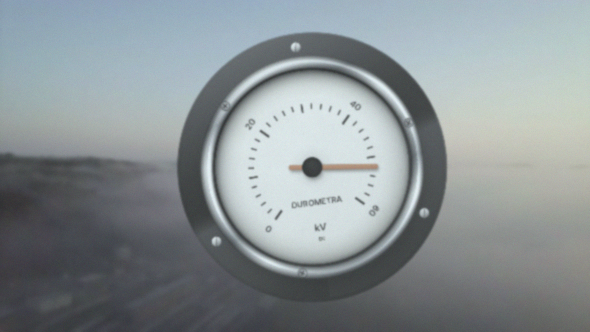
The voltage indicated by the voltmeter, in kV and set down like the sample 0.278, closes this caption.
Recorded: 52
